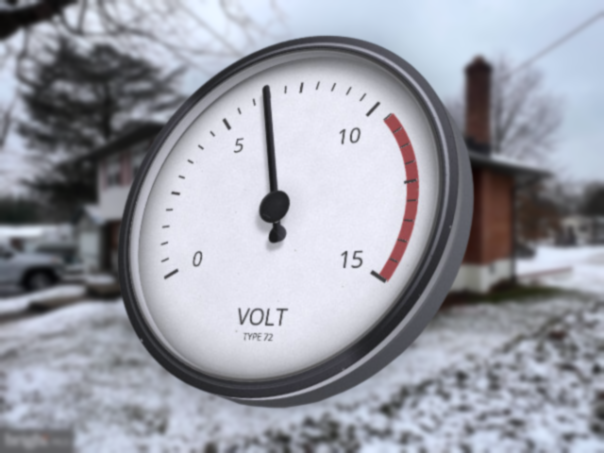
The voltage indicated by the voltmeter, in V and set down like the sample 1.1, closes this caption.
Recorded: 6.5
